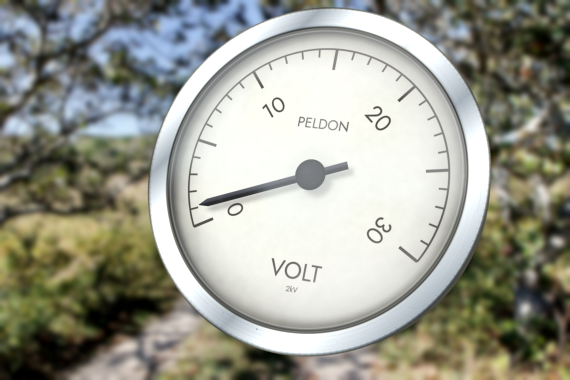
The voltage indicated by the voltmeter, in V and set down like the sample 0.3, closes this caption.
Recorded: 1
